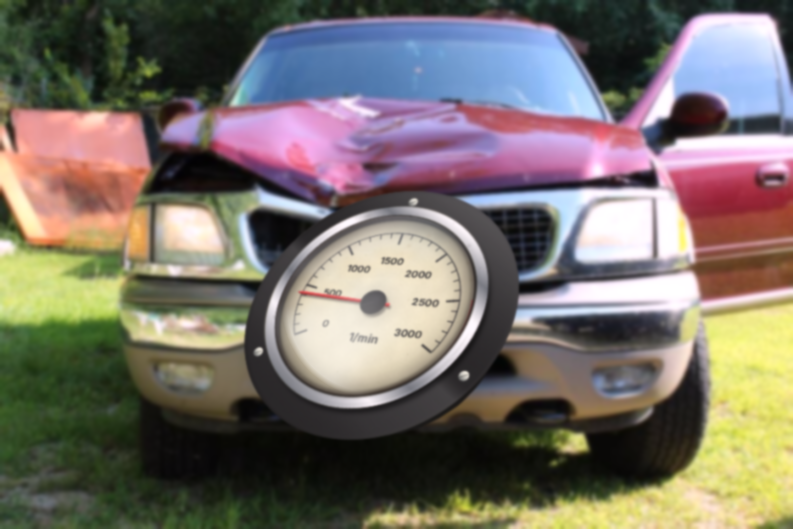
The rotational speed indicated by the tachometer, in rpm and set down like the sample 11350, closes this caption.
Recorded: 400
